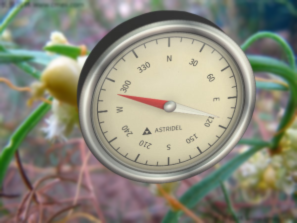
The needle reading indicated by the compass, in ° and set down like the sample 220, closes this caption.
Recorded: 290
